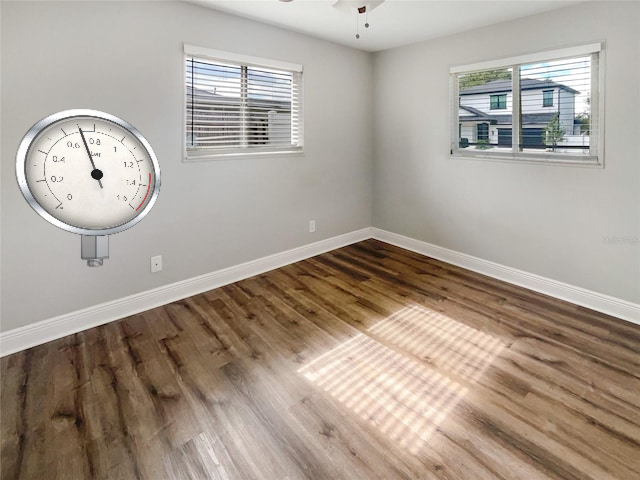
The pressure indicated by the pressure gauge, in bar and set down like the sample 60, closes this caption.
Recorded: 0.7
